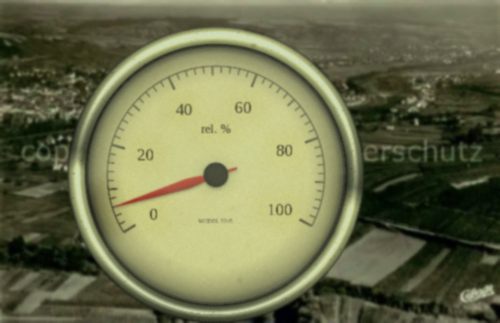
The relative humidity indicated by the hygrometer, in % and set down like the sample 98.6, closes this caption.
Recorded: 6
